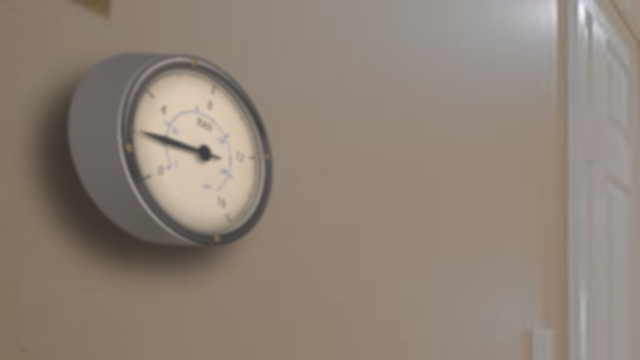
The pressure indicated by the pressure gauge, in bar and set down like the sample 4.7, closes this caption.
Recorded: 2
